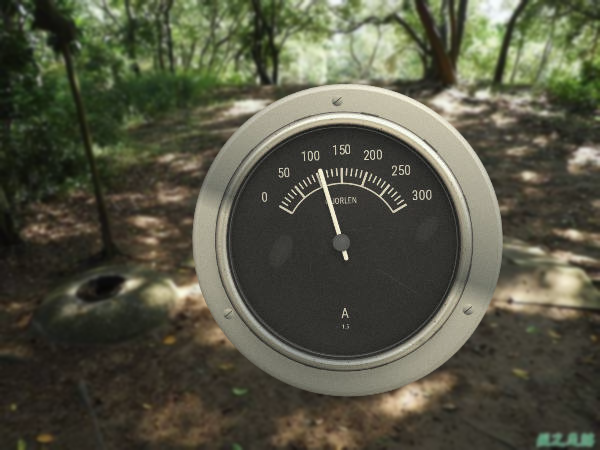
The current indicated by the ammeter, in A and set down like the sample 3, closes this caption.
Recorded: 110
